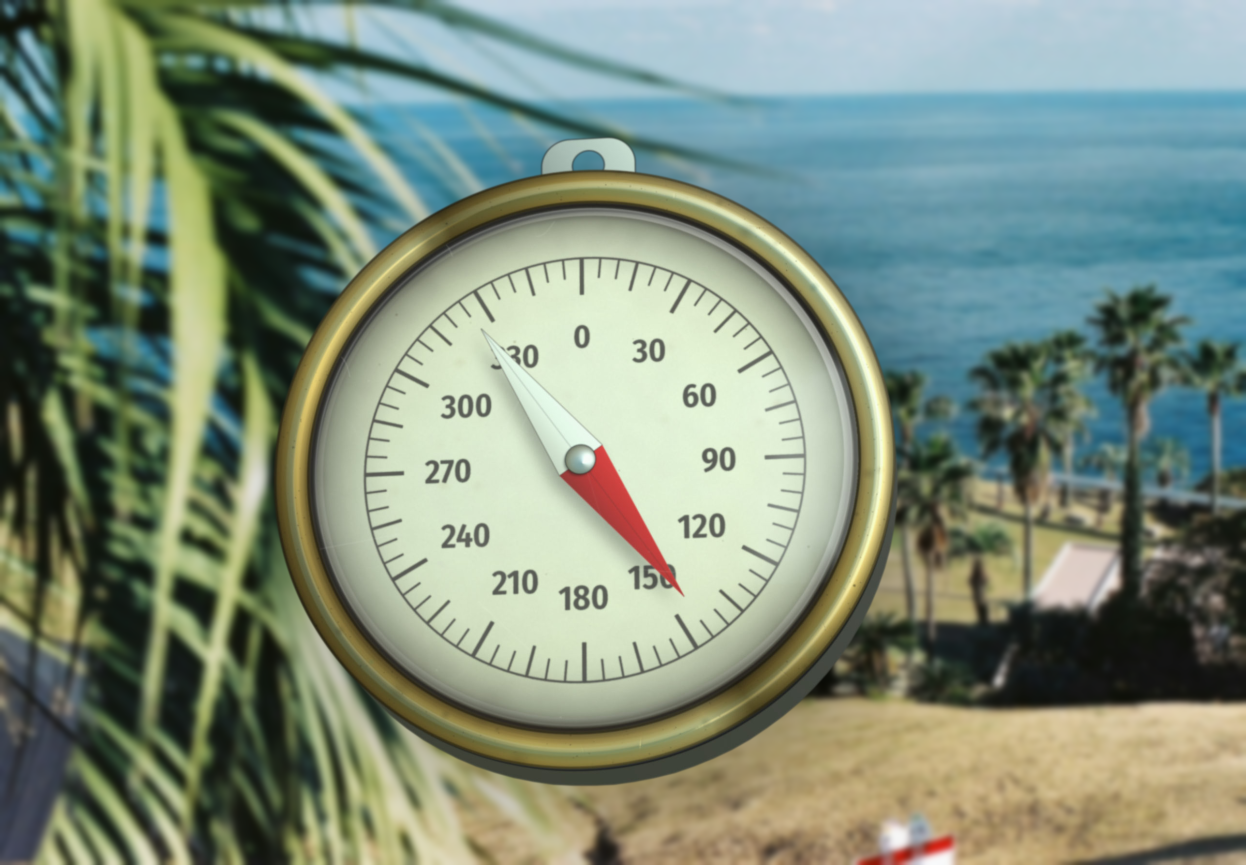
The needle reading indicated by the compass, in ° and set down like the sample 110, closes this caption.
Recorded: 145
